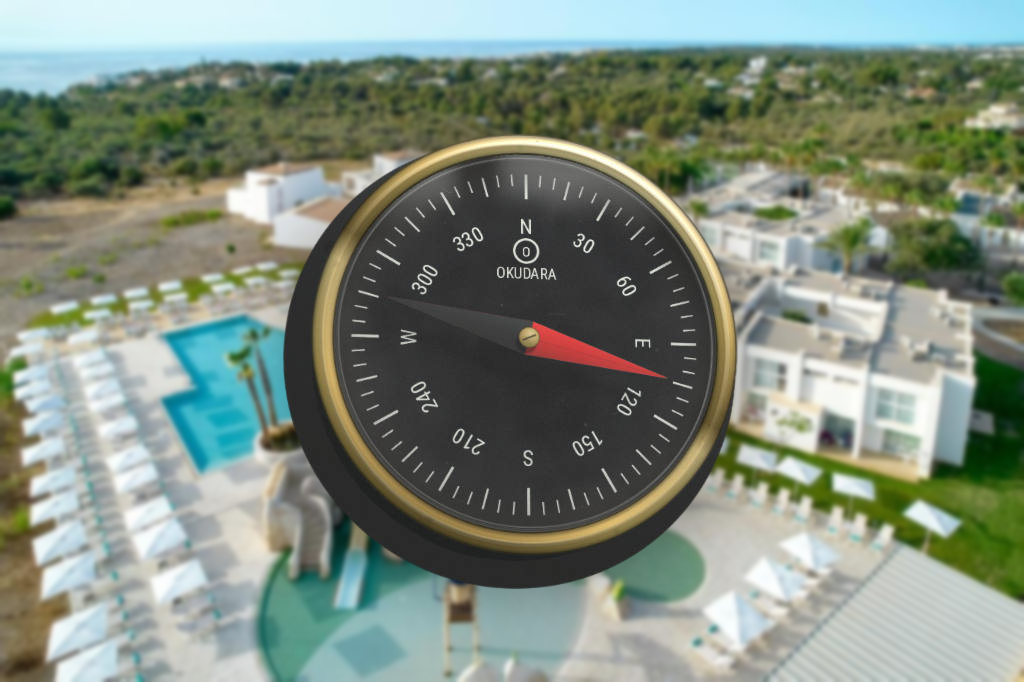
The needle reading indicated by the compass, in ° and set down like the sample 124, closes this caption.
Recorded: 105
